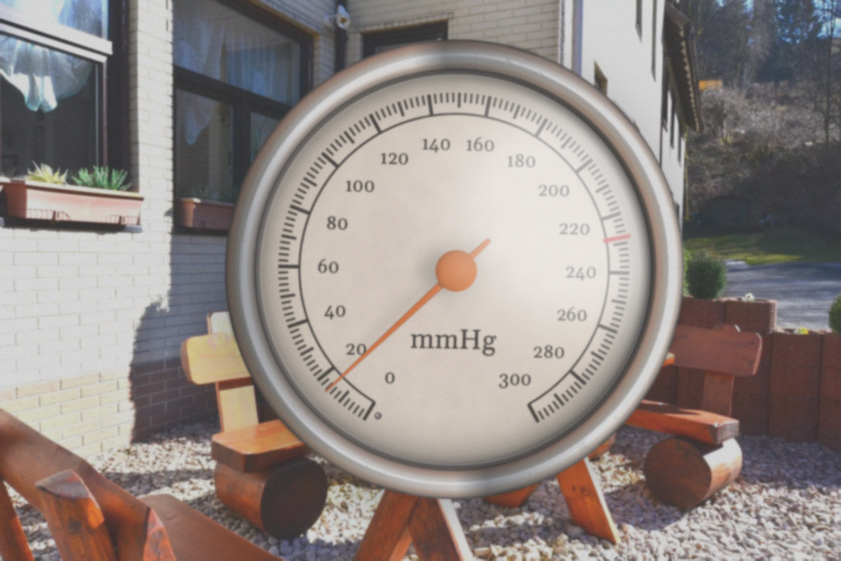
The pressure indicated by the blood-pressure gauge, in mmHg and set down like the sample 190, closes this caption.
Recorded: 16
